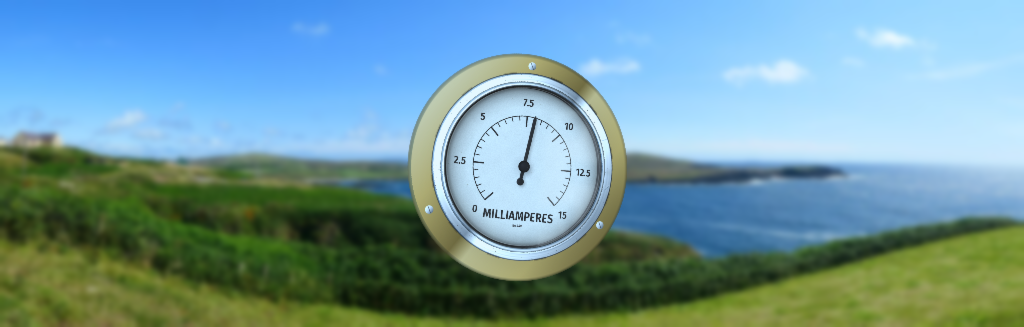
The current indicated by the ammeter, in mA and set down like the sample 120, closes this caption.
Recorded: 8
